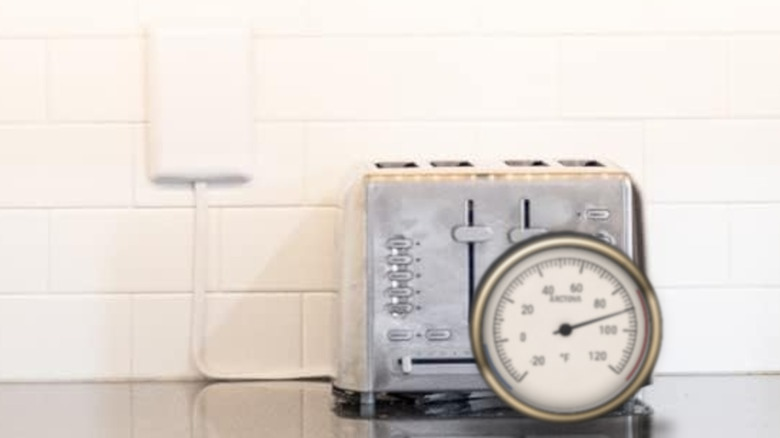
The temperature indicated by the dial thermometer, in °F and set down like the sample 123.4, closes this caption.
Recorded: 90
